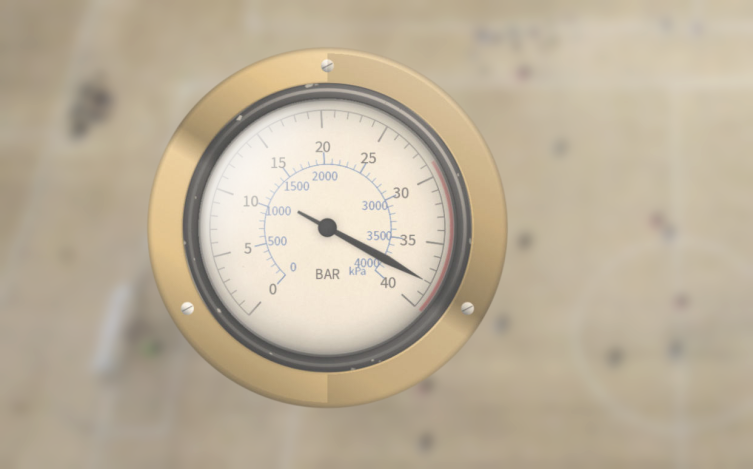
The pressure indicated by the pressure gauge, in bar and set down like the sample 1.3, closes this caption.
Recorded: 38
